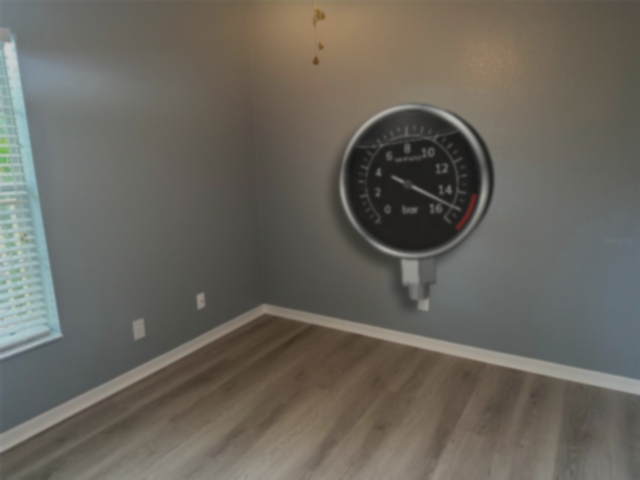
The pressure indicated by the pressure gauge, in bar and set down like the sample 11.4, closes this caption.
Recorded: 15
